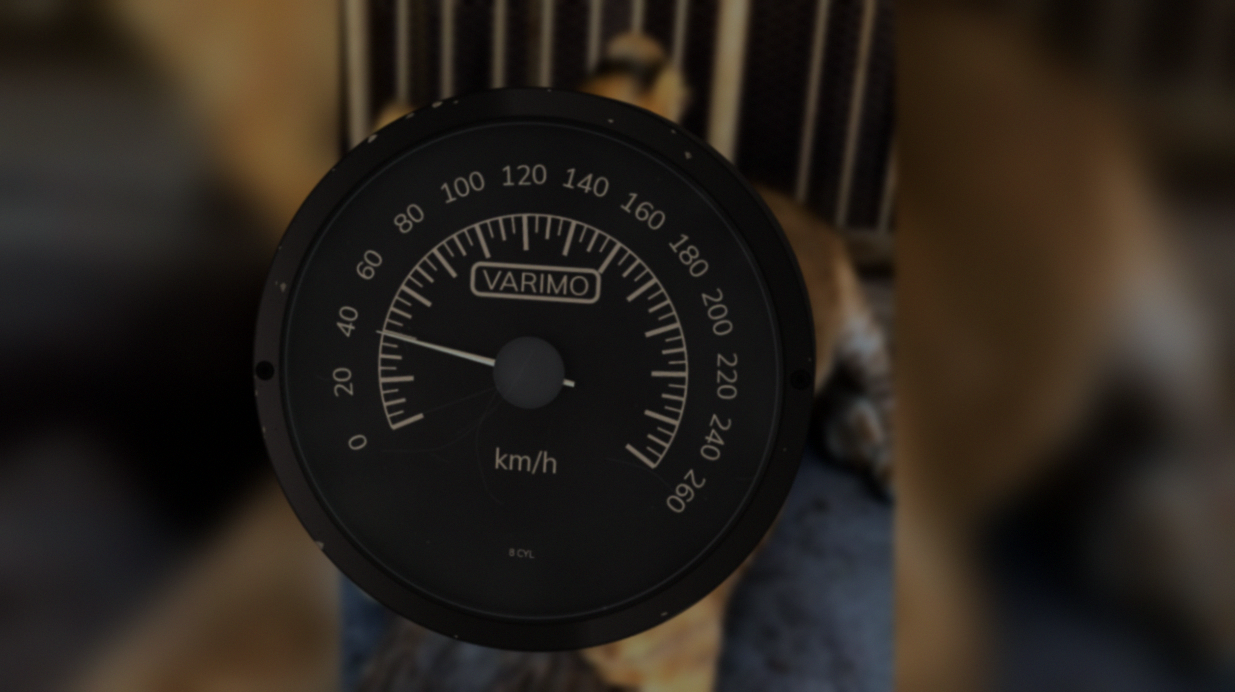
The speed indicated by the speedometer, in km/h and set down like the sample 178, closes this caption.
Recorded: 40
